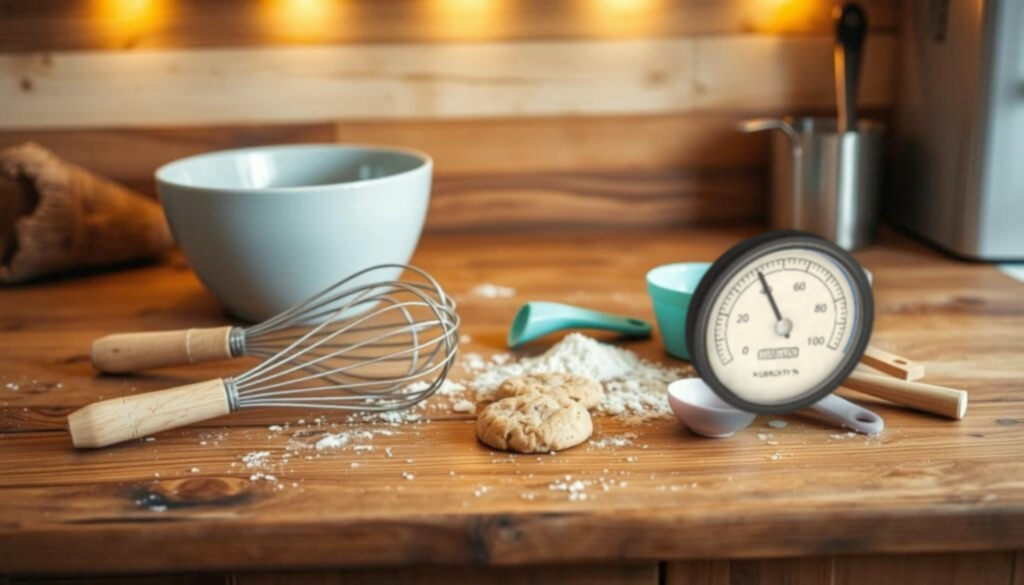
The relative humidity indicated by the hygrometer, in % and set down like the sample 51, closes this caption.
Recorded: 40
